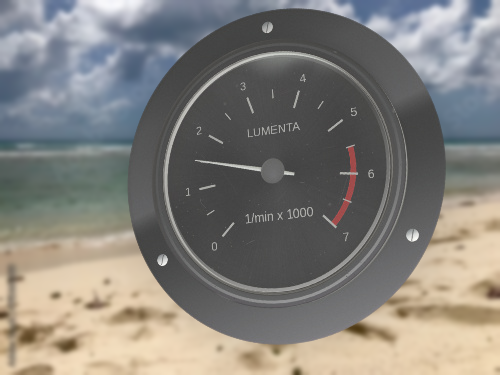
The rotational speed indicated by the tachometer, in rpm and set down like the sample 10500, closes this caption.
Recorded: 1500
